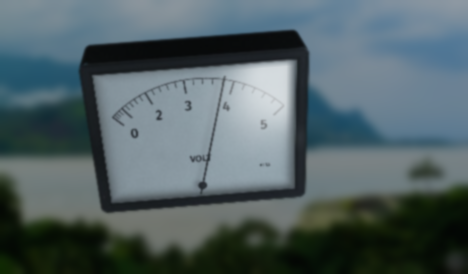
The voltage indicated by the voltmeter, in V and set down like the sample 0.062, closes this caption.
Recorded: 3.8
